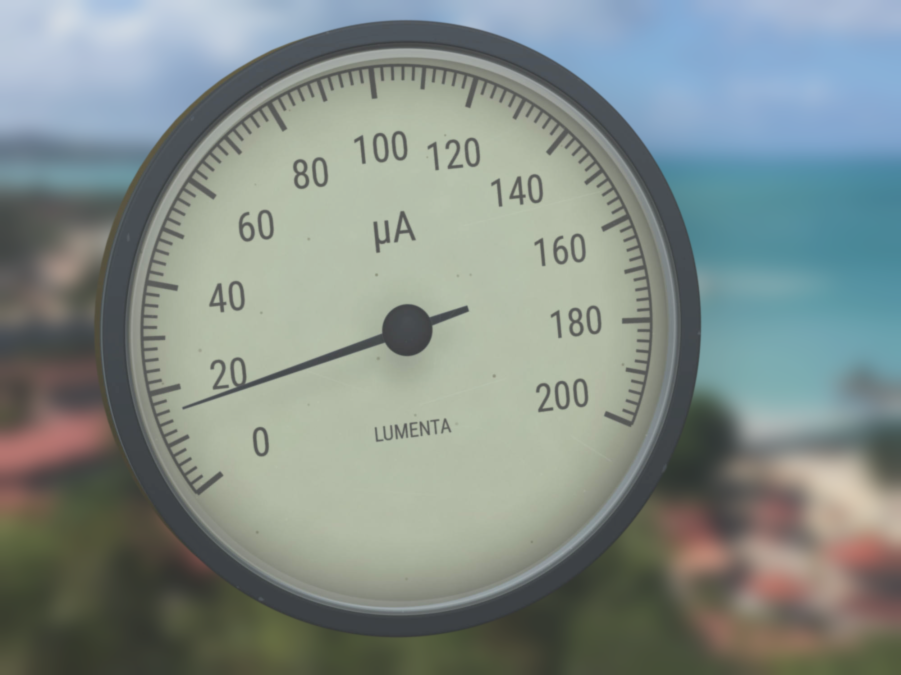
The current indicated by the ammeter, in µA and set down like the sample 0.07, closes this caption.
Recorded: 16
